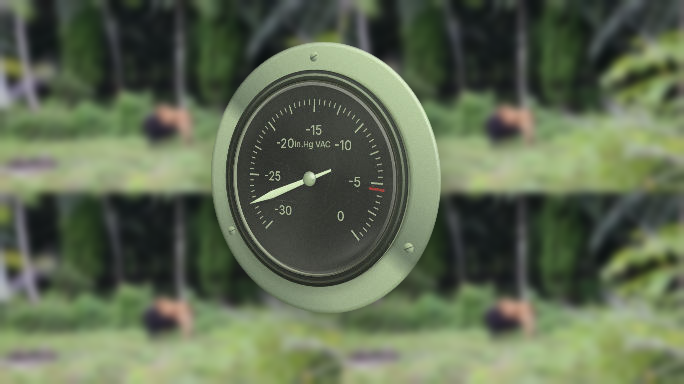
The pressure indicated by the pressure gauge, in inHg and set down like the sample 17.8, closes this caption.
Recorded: -27.5
